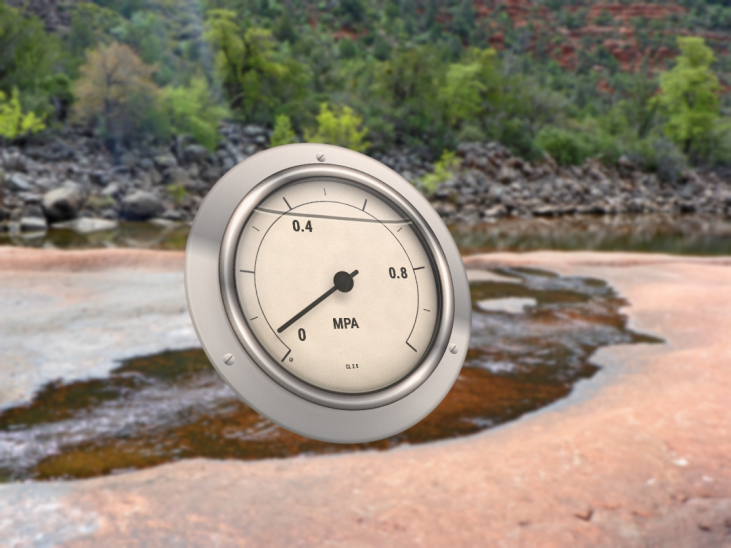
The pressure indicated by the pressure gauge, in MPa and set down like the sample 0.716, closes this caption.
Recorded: 0.05
